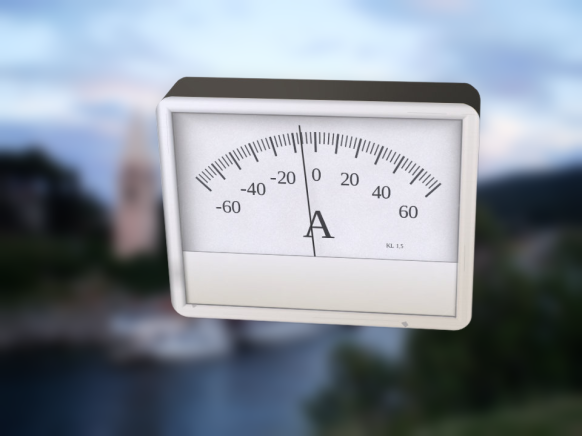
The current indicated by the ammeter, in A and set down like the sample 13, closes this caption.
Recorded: -6
